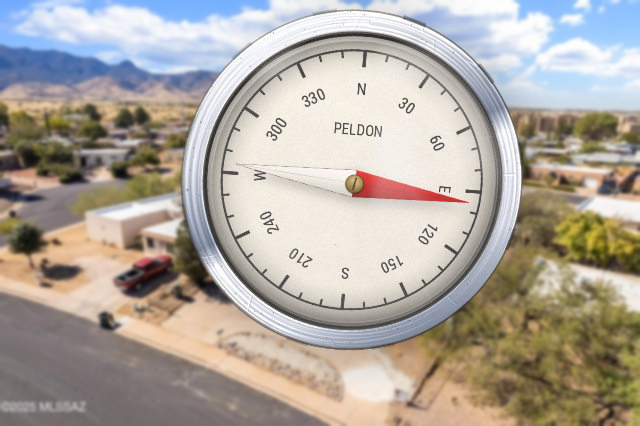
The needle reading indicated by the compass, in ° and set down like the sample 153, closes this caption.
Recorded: 95
